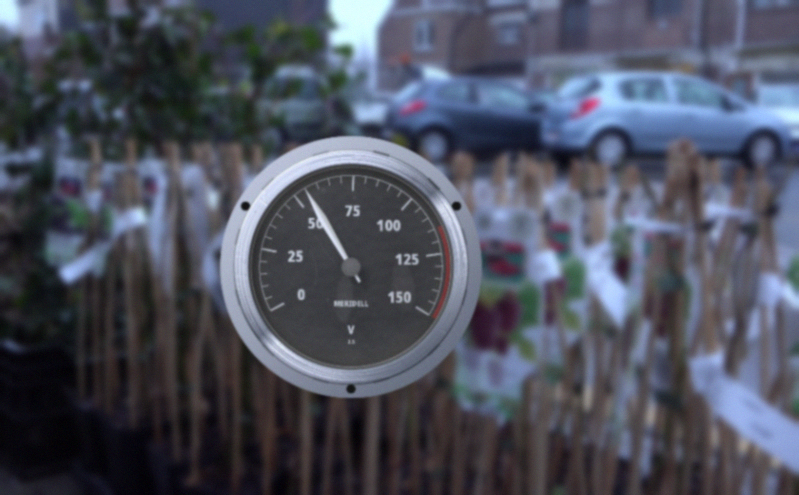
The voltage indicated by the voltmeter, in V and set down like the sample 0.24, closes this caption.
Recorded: 55
